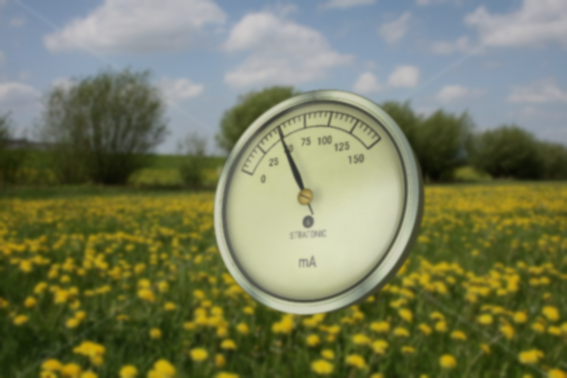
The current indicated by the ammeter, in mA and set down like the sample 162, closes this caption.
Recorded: 50
